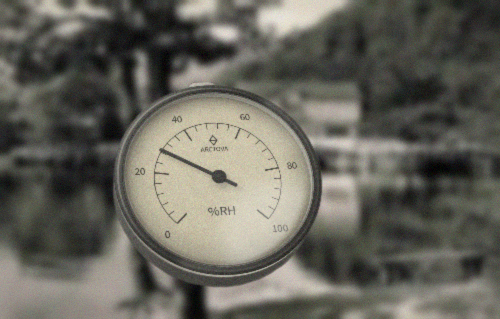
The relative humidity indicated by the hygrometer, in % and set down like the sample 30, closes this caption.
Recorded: 28
